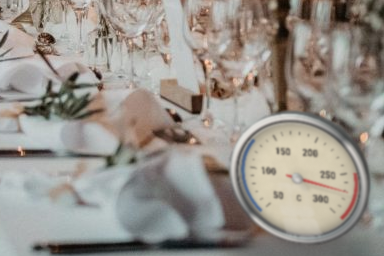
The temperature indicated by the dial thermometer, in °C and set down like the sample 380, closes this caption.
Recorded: 270
